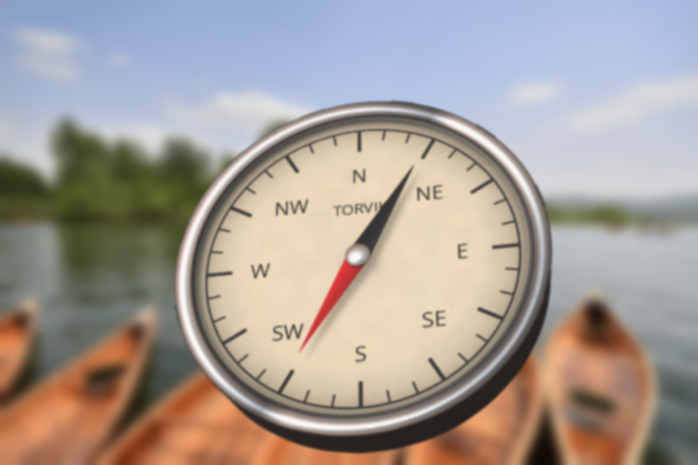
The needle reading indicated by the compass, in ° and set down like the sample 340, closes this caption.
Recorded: 210
